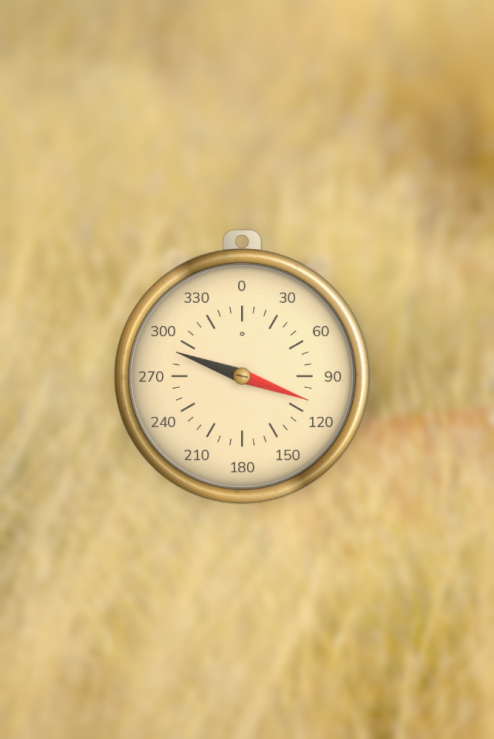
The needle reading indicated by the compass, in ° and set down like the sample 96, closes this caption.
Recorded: 110
